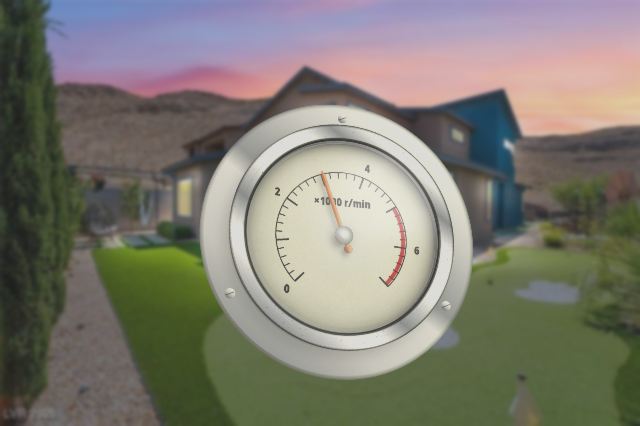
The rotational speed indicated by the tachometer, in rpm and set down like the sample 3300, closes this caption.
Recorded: 3000
